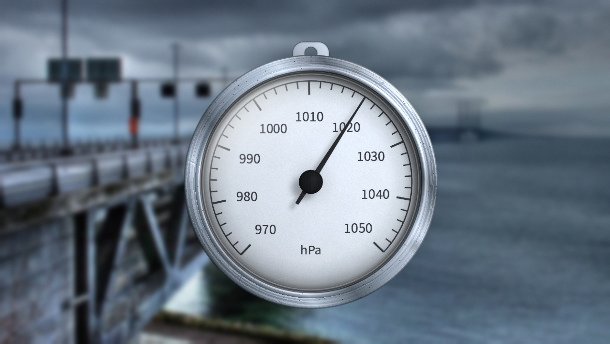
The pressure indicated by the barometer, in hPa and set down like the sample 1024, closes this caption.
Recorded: 1020
